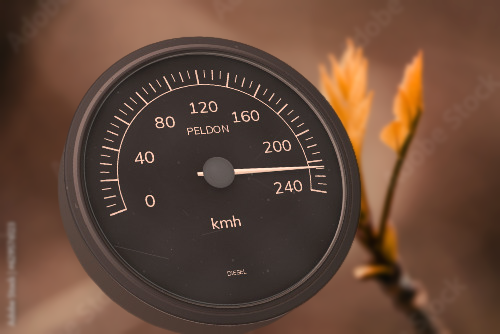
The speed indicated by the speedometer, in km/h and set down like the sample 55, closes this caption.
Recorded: 225
